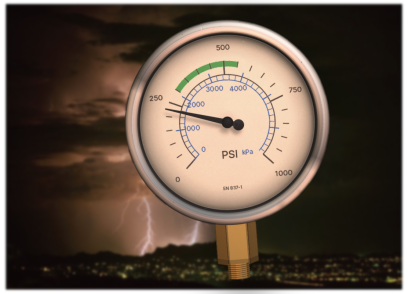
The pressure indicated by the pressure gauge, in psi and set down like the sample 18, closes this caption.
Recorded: 225
